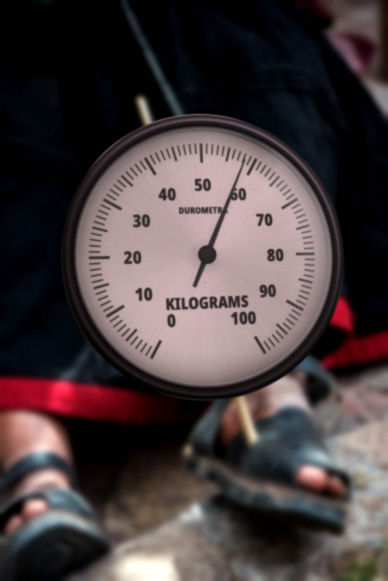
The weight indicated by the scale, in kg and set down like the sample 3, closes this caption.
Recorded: 58
